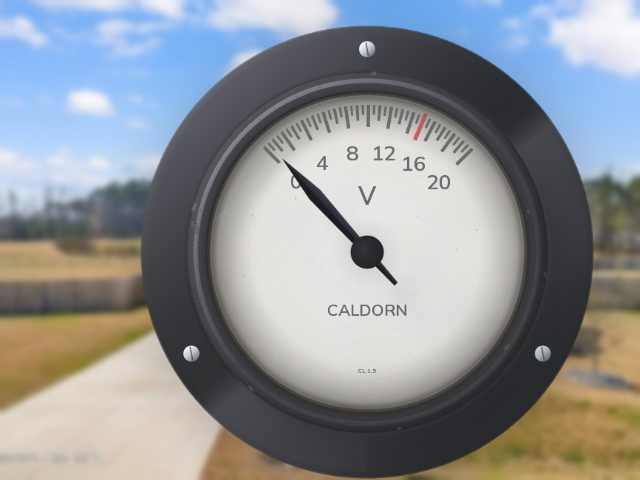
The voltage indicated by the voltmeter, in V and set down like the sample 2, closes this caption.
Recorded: 0.5
